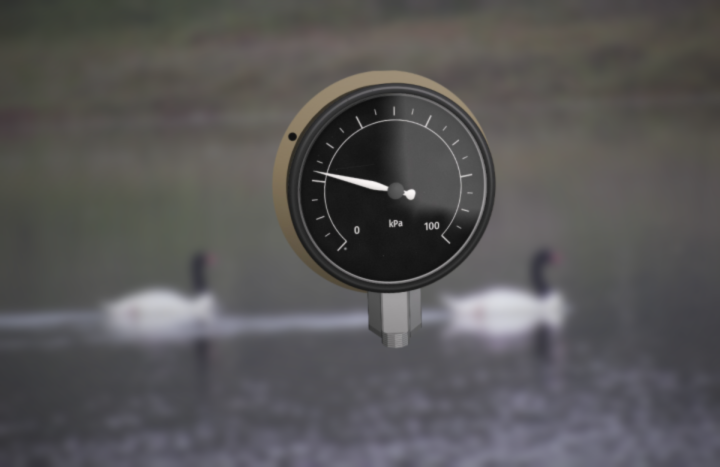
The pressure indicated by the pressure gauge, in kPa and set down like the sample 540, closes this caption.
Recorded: 22.5
